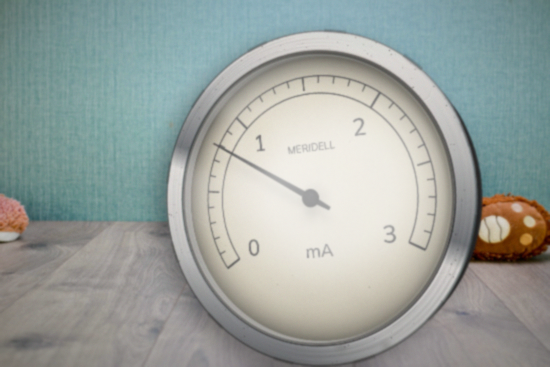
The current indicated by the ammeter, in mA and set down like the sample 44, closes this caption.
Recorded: 0.8
